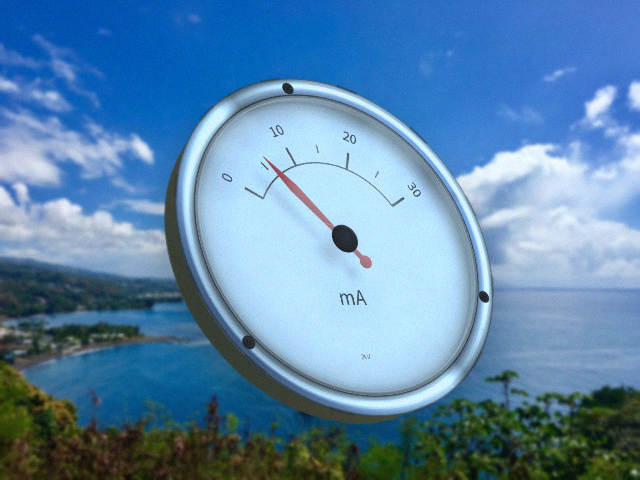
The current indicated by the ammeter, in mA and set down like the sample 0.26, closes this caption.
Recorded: 5
